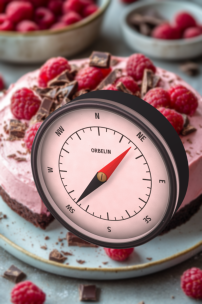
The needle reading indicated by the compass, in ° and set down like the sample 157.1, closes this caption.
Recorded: 45
